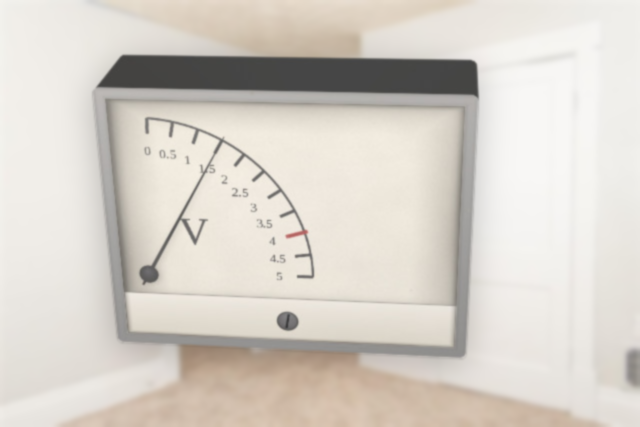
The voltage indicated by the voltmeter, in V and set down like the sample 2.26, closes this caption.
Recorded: 1.5
